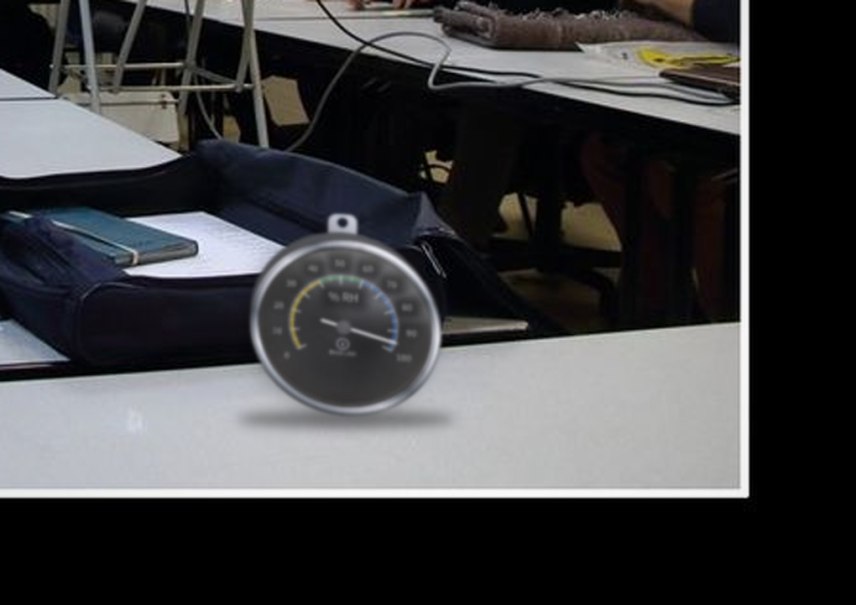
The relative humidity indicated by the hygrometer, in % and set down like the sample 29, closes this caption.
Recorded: 95
